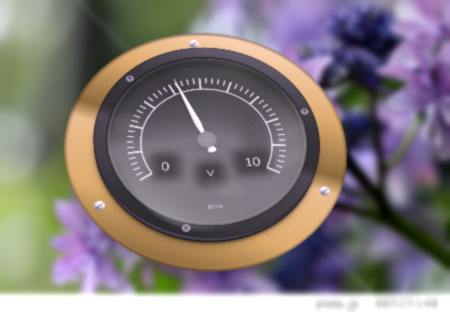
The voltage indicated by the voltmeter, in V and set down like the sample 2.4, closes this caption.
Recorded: 4.2
